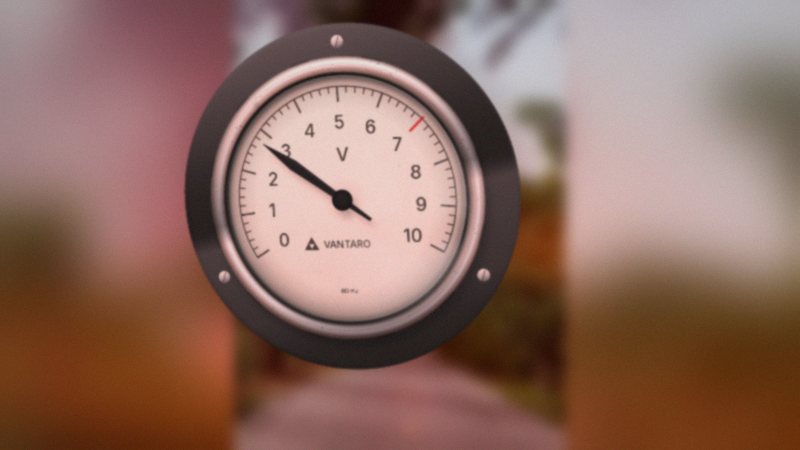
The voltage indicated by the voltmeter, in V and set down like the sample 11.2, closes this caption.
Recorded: 2.8
